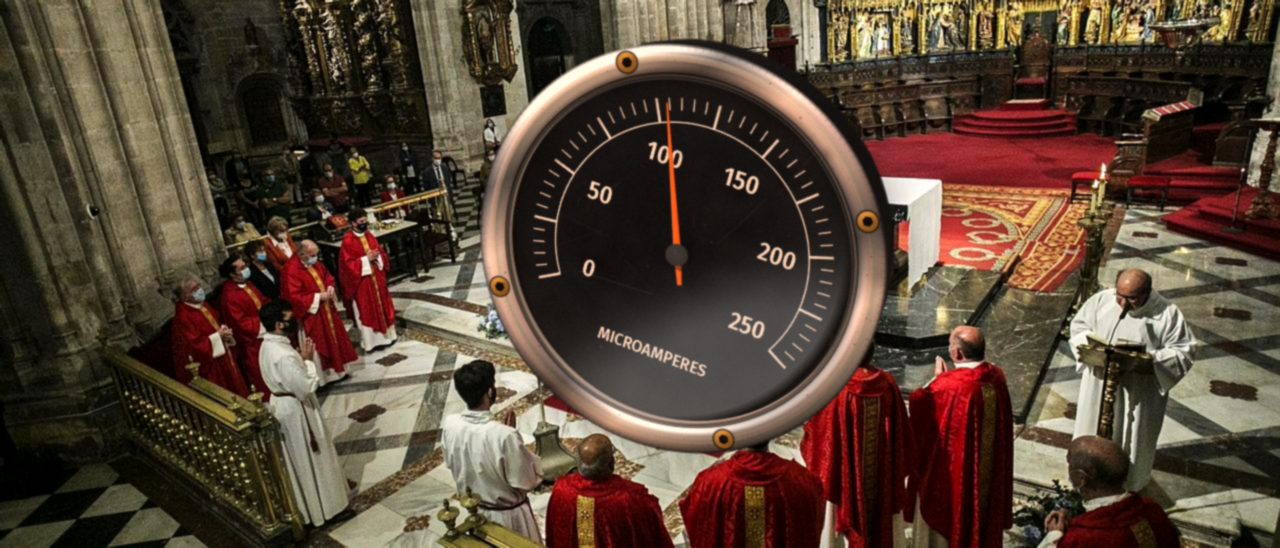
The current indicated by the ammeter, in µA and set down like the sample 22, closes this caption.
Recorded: 105
